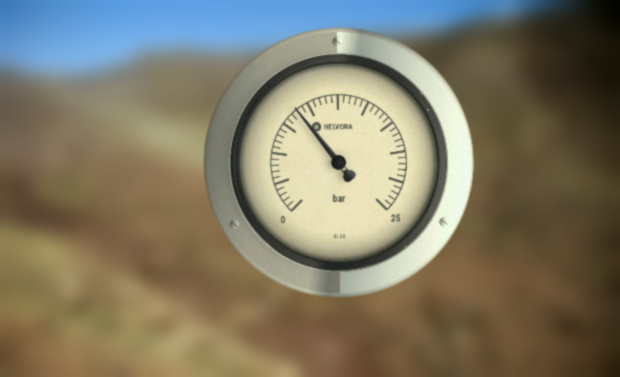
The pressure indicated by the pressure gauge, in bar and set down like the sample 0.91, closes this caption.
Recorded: 9
